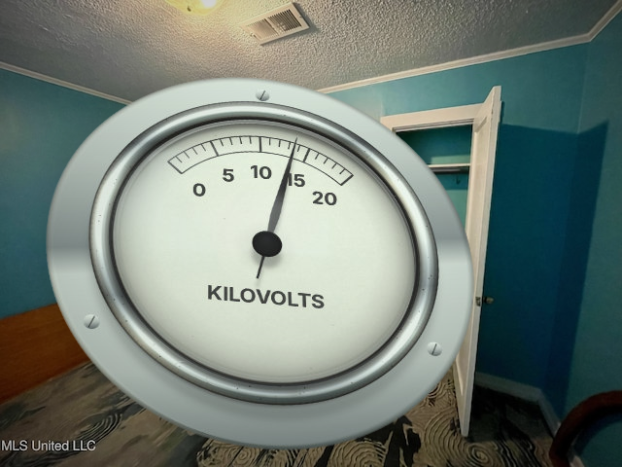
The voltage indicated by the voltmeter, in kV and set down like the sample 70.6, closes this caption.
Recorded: 13.5
